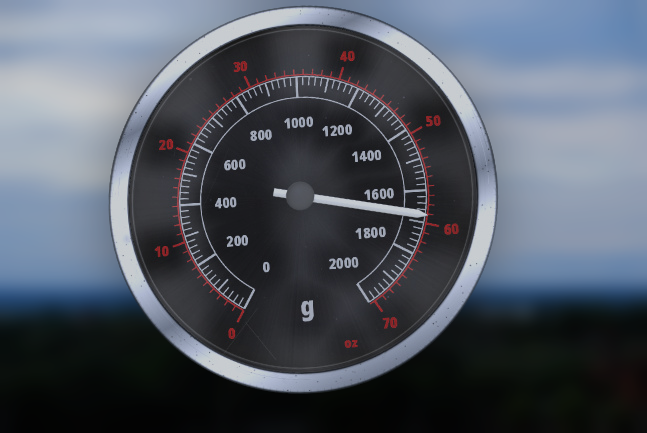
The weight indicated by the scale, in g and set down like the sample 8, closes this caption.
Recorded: 1680
